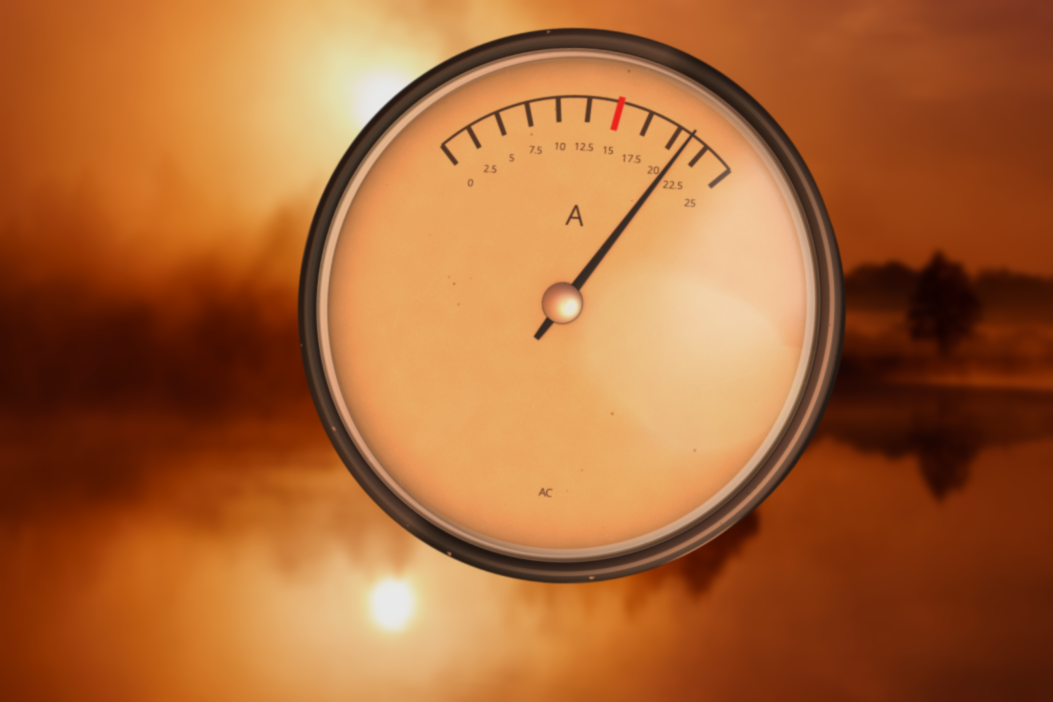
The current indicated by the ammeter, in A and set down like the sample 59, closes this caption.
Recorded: 21.25
